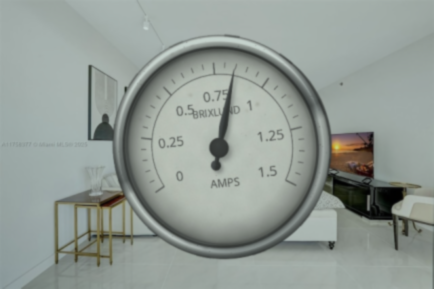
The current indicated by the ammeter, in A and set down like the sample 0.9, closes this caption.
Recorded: 0.85
